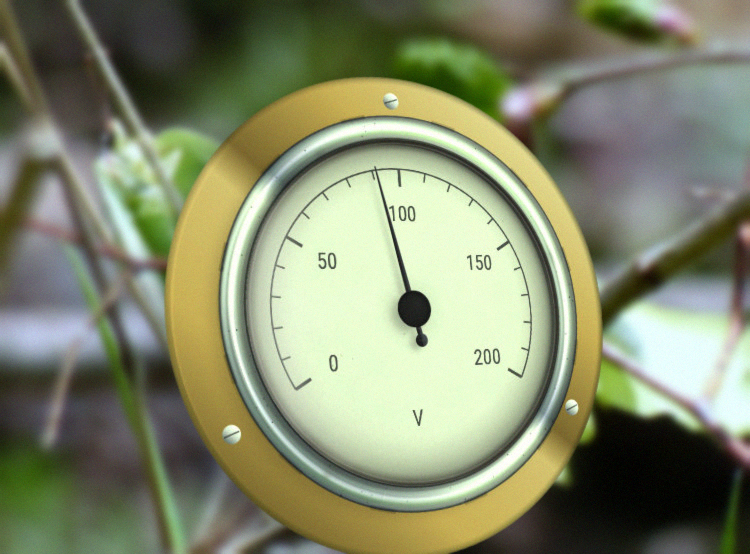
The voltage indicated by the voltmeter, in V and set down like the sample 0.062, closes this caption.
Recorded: 90
